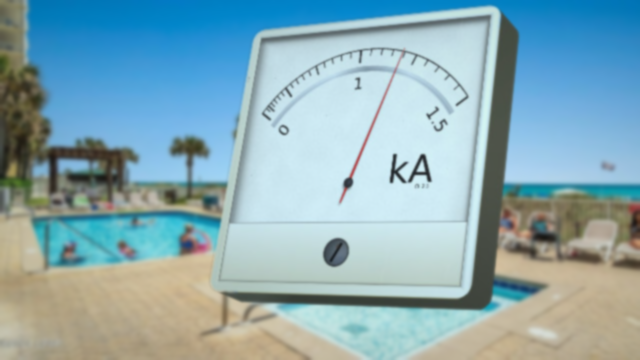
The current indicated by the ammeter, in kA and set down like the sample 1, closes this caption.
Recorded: 1.2
